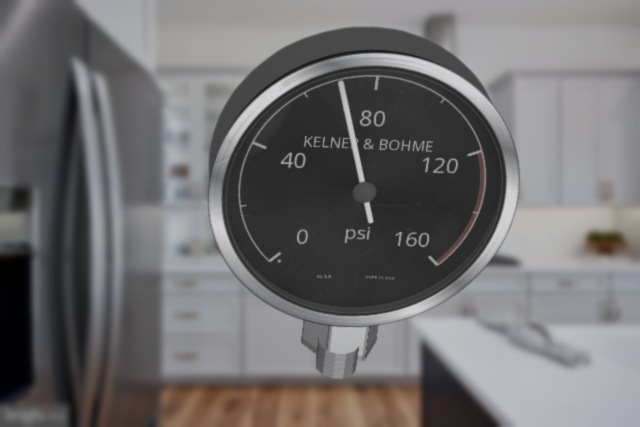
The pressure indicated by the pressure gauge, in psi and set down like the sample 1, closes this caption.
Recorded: 70
